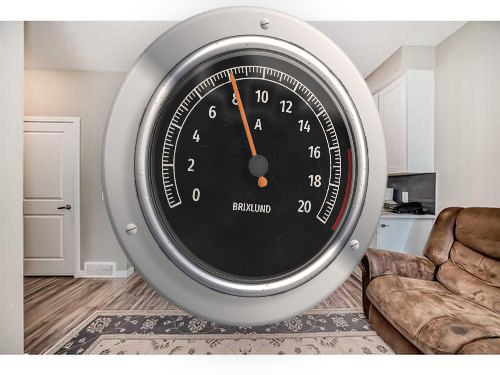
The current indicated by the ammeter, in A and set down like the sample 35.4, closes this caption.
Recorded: 8
